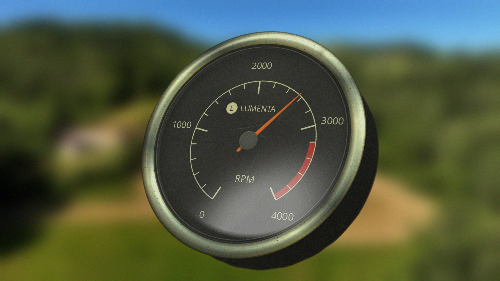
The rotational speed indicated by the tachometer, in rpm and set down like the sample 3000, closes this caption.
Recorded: 2600
